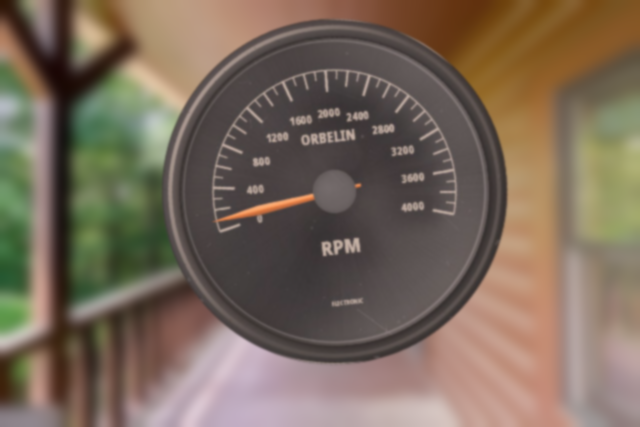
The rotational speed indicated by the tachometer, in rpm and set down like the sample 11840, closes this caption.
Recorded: 100
